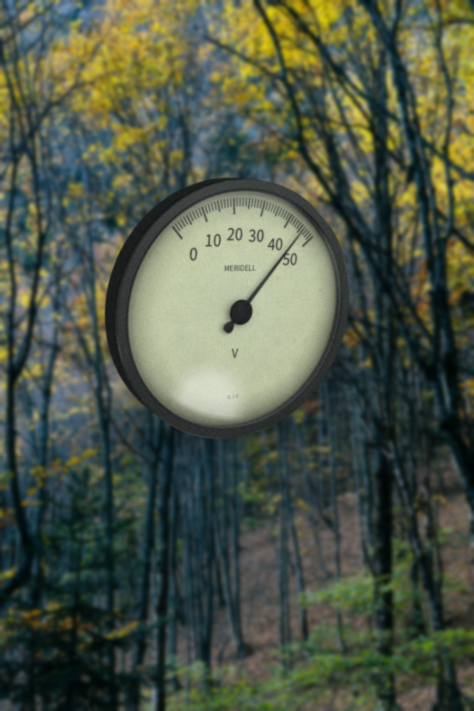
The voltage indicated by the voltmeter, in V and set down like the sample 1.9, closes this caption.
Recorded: 45
